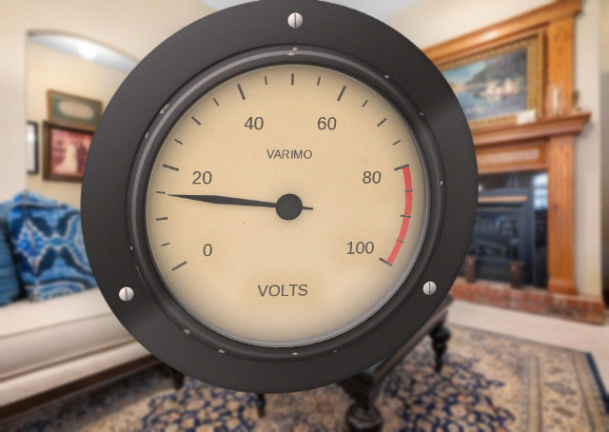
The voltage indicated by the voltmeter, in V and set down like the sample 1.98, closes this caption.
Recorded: 15
